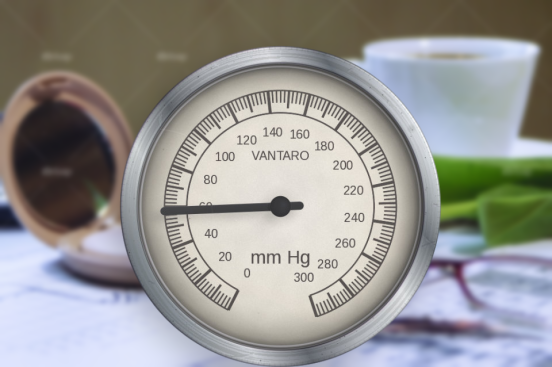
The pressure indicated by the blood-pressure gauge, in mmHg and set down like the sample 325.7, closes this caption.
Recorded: 58
